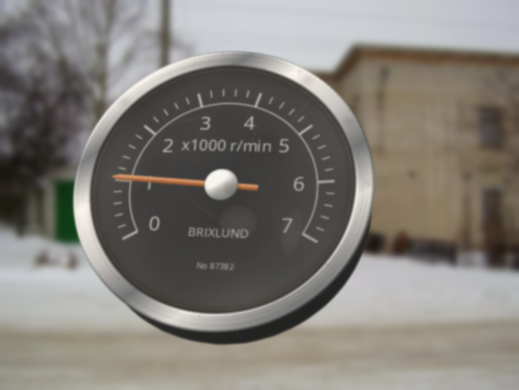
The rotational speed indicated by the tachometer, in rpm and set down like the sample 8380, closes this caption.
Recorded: 1000
